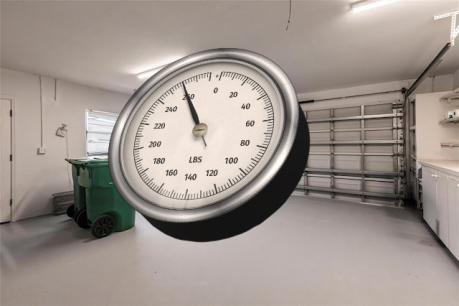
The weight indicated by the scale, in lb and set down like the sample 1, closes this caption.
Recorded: 260
